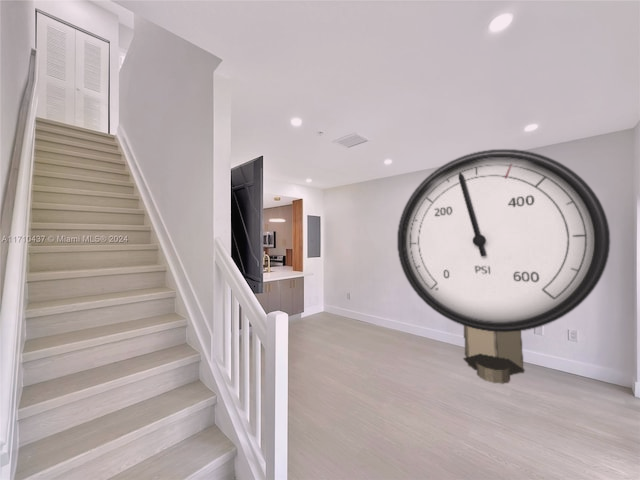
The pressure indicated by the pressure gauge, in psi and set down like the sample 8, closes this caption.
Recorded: 275
